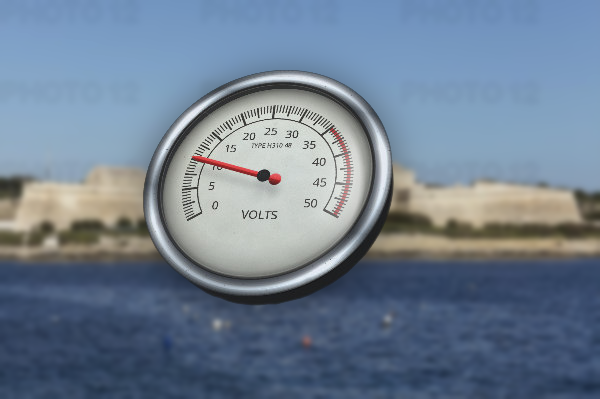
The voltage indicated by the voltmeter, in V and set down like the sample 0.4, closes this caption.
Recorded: 10
